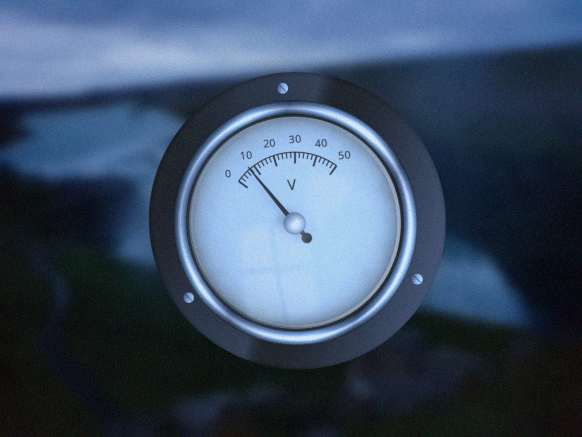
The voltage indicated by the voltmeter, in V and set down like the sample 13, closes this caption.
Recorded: 8
